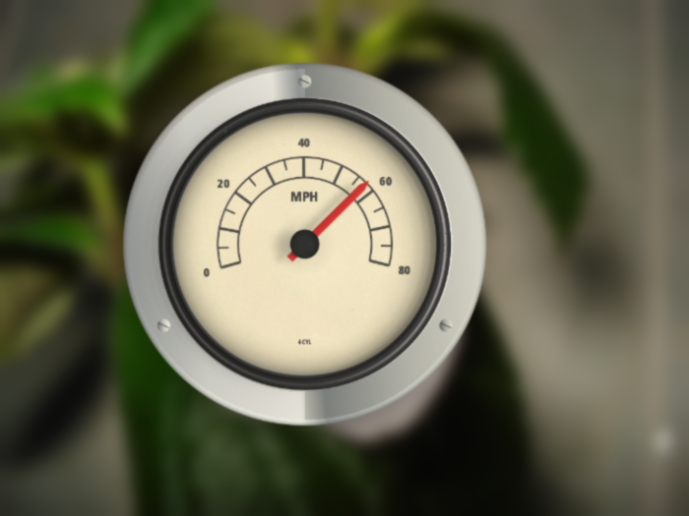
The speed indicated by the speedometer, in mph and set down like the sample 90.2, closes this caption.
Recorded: 57.5
